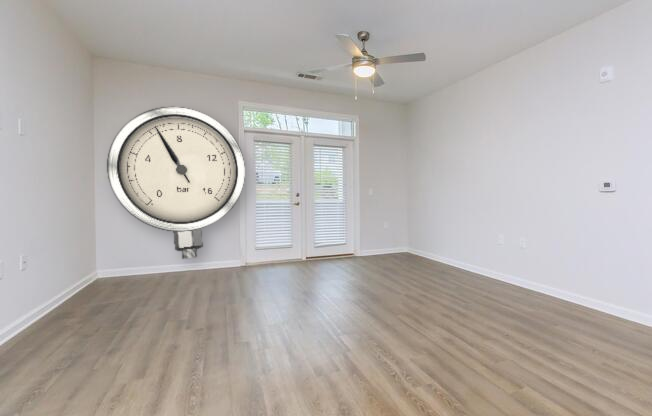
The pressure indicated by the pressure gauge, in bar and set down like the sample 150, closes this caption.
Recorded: 6.5
